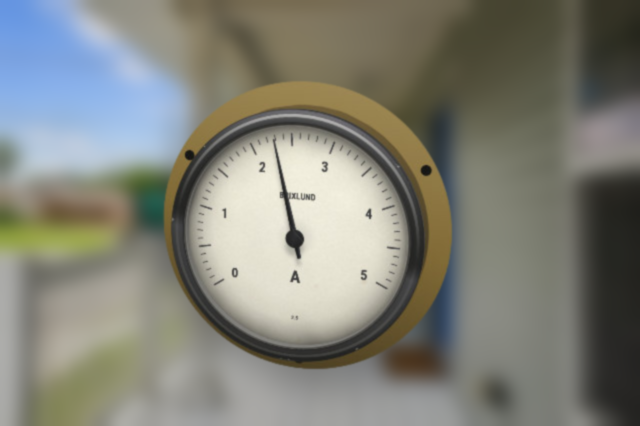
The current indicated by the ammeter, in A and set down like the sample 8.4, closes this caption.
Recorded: 2.3
